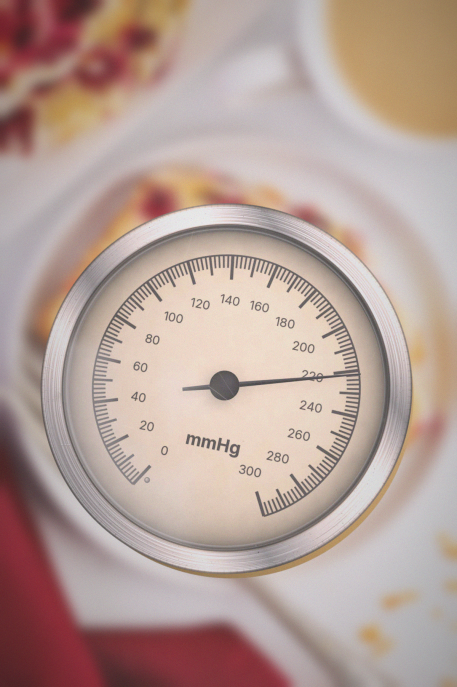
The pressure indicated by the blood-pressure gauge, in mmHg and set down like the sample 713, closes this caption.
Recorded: 222
